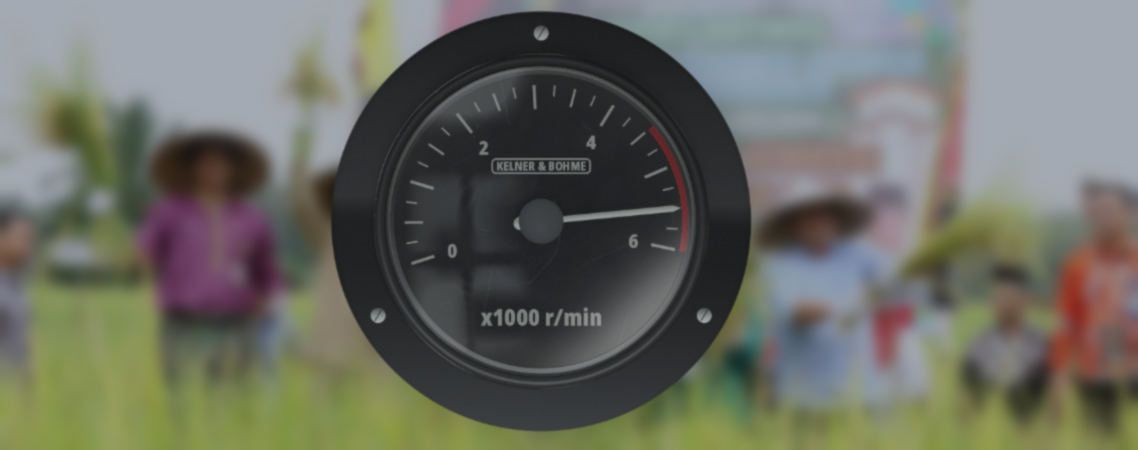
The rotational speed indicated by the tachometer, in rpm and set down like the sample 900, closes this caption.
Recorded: 5500
